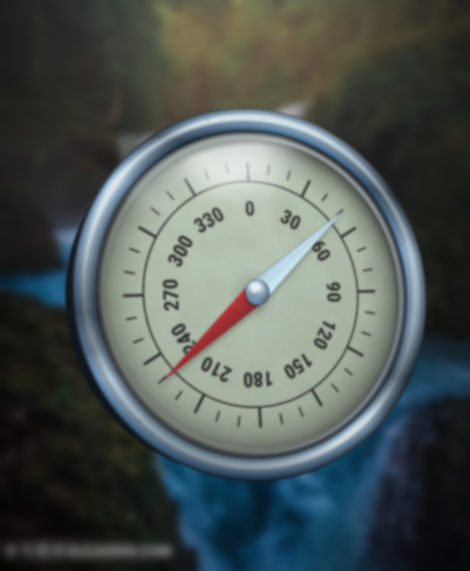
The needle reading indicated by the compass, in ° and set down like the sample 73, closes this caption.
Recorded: 230
